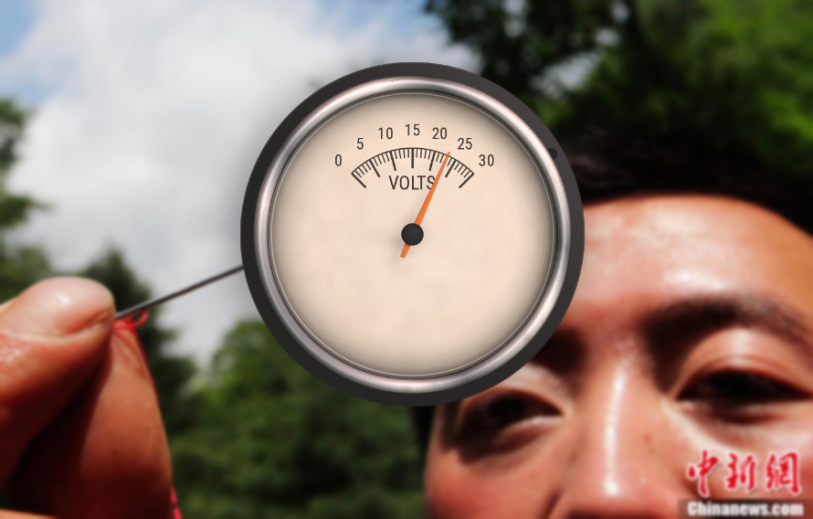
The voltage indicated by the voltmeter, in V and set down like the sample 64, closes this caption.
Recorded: 23
